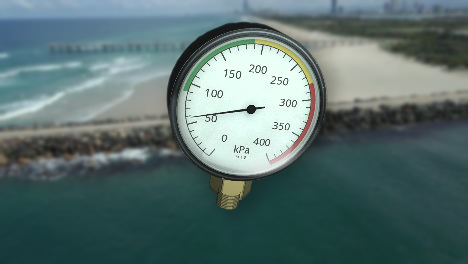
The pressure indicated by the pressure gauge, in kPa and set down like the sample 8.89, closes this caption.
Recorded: 60
